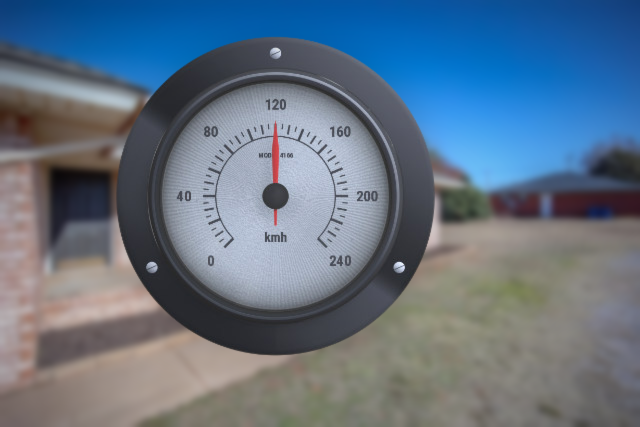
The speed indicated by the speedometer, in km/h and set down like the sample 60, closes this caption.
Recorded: 120
